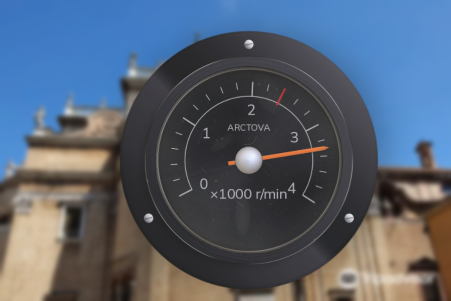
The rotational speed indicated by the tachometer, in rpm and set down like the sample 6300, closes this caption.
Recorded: 3300
